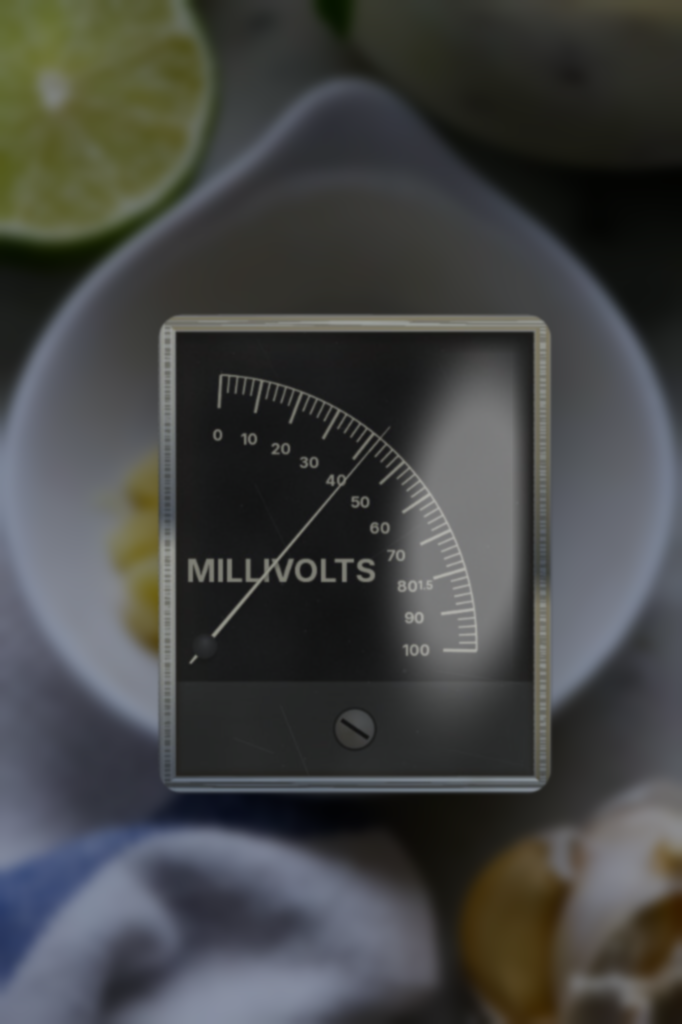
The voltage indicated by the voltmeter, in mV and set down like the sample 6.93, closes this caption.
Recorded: 42
